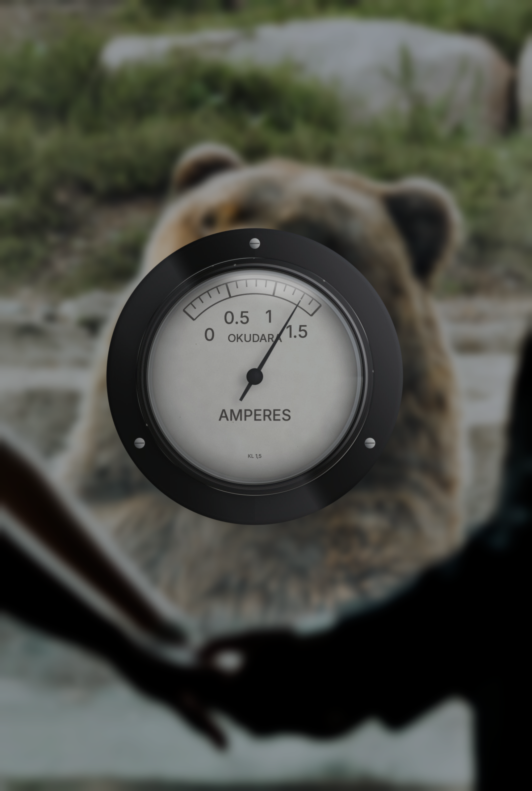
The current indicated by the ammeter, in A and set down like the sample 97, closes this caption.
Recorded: 1.3
